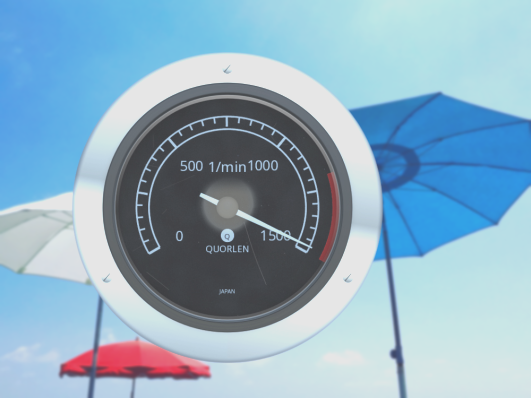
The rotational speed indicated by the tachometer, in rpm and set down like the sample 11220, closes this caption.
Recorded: 1475
